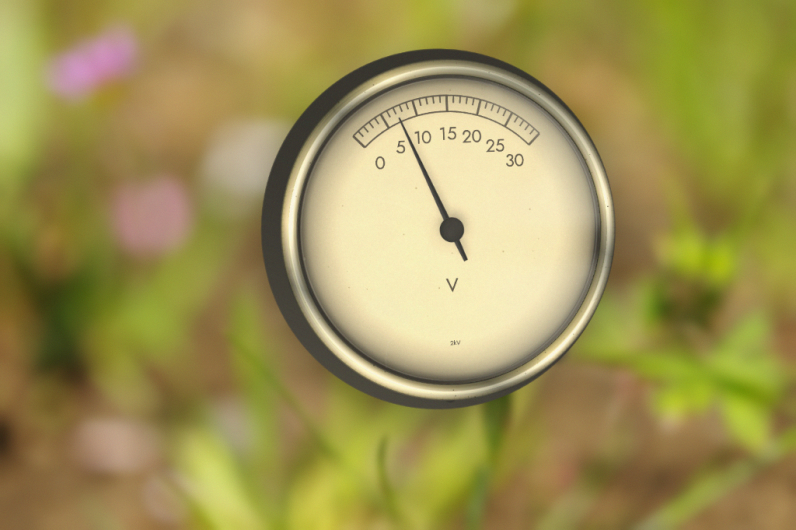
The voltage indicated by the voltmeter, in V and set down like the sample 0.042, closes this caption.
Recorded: 7
